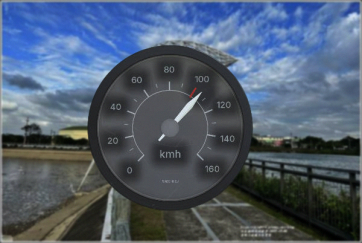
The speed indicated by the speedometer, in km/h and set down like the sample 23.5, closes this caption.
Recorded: 105
